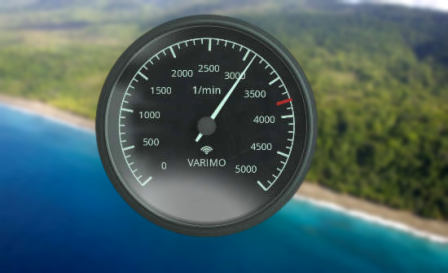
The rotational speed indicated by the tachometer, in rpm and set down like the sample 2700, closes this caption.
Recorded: 3100
